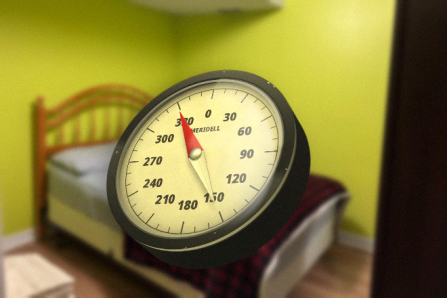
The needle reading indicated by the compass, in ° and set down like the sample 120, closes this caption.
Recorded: 330
